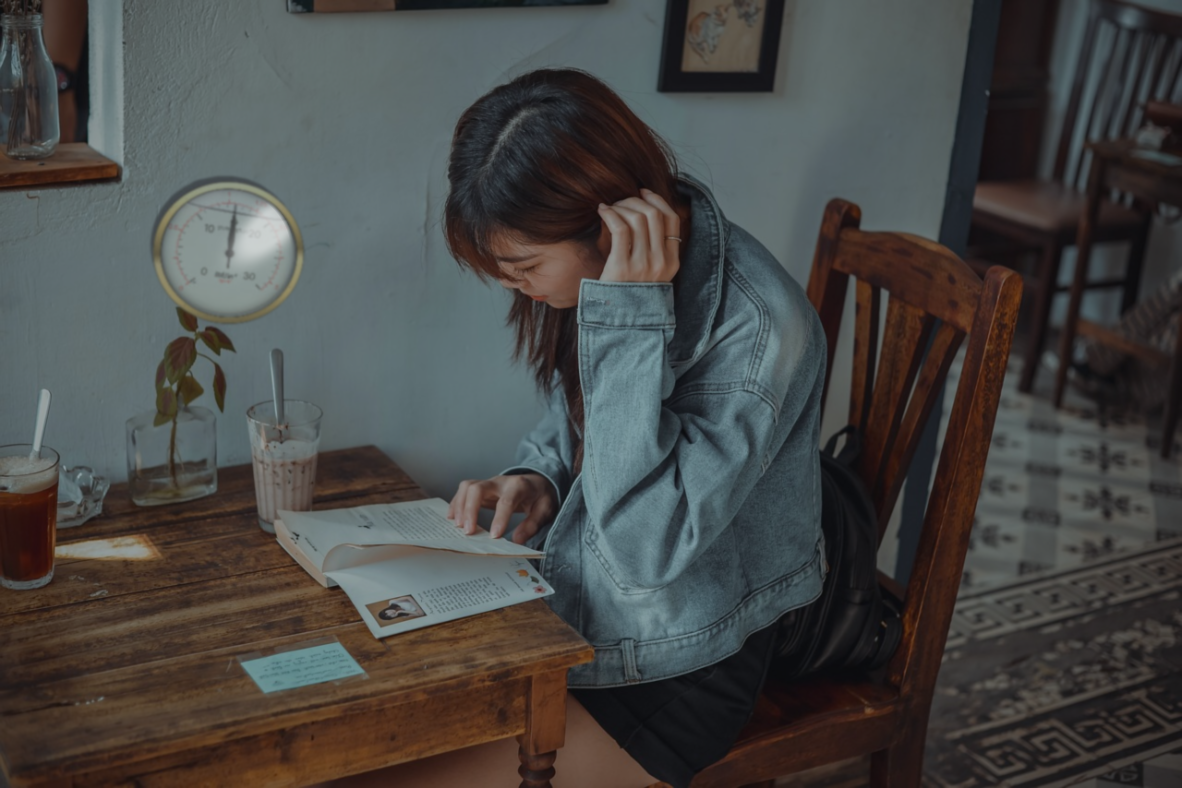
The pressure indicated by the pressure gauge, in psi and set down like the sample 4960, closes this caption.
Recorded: 15
